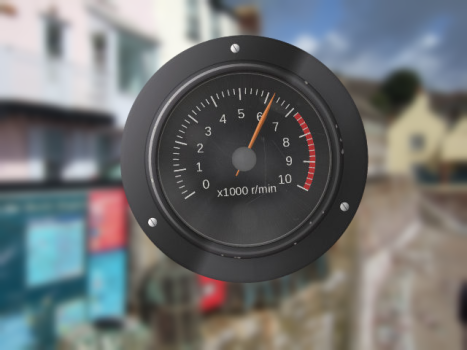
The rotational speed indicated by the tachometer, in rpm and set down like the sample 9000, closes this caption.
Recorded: 6200
